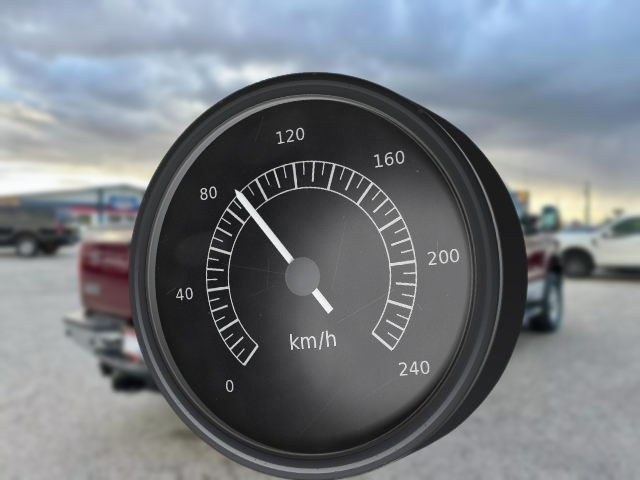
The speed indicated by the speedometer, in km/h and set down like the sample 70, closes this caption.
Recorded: 90
